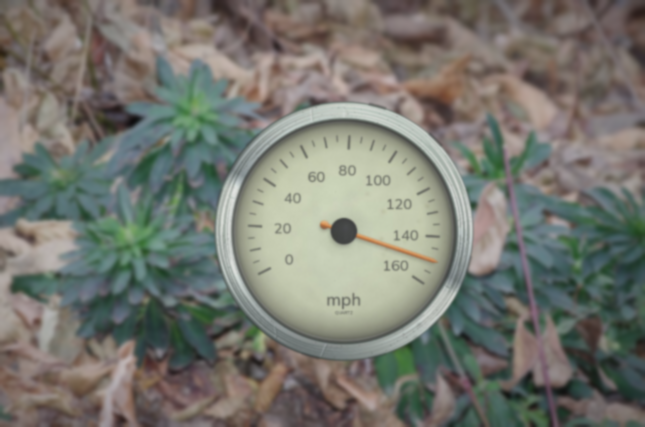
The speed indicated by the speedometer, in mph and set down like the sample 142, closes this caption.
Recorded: 150
